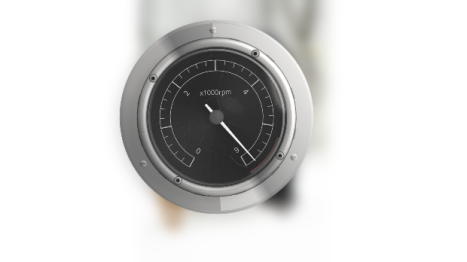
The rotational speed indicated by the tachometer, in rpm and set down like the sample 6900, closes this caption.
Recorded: 5800
